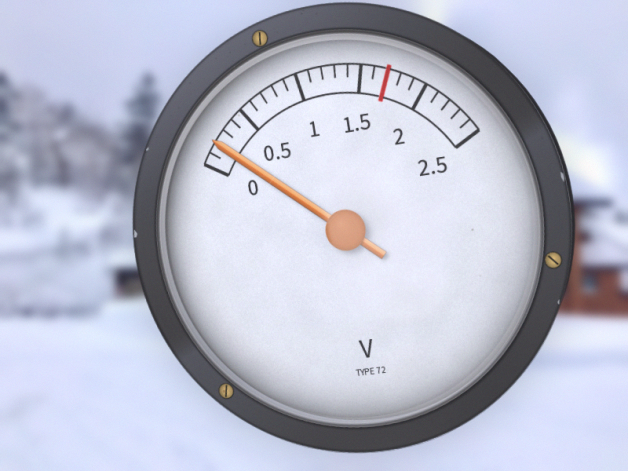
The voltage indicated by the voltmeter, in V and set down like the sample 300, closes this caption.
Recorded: 0.2
